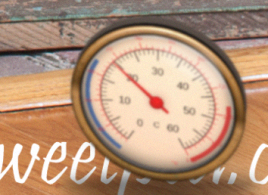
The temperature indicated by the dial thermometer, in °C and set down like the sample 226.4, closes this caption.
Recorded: 20
